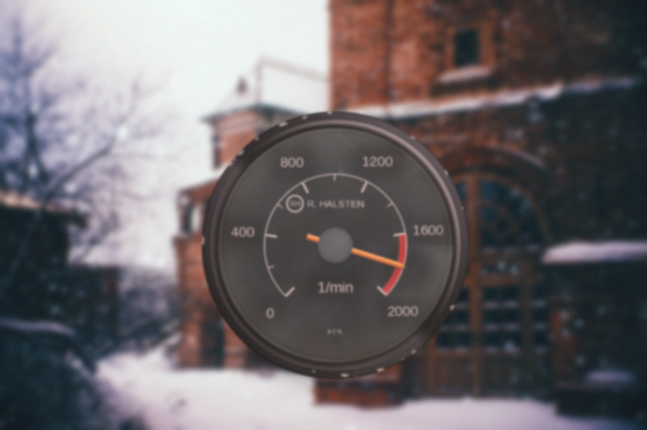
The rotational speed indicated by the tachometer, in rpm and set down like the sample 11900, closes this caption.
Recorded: 1800
